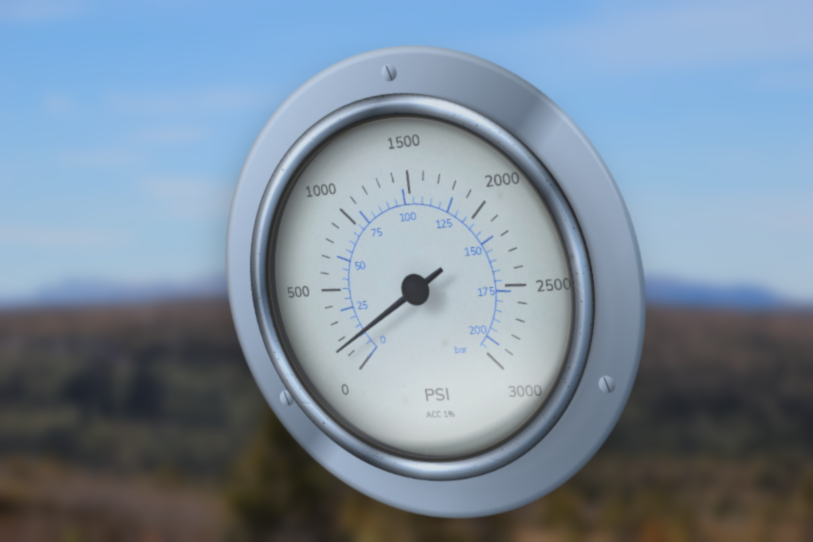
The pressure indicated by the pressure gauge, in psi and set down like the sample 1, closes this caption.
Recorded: 150
